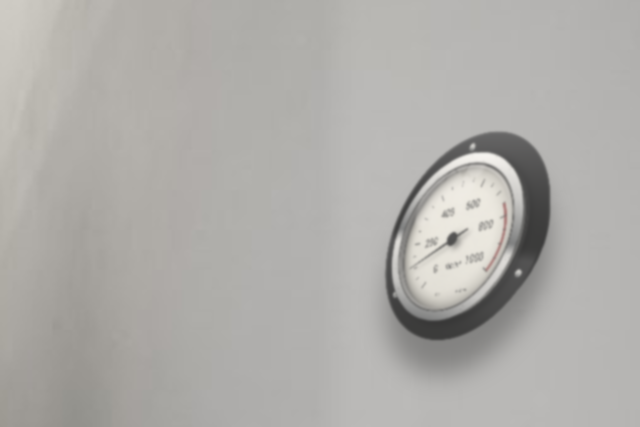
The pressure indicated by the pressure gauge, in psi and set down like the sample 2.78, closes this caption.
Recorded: 100
